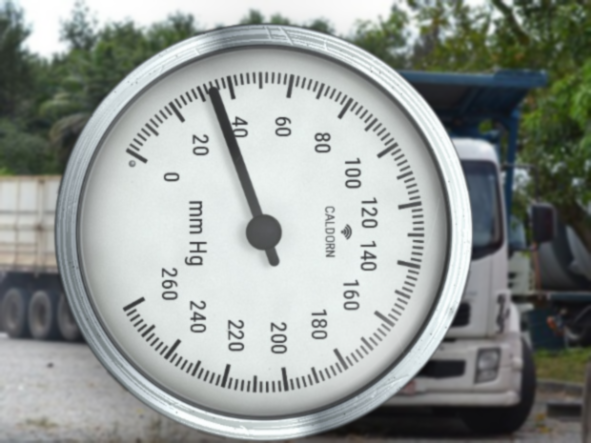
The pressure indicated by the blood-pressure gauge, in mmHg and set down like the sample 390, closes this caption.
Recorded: 34
